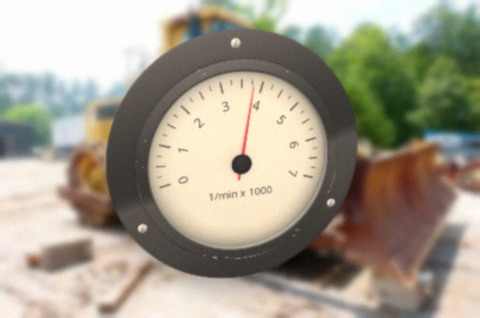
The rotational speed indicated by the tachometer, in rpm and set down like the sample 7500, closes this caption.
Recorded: 3750
